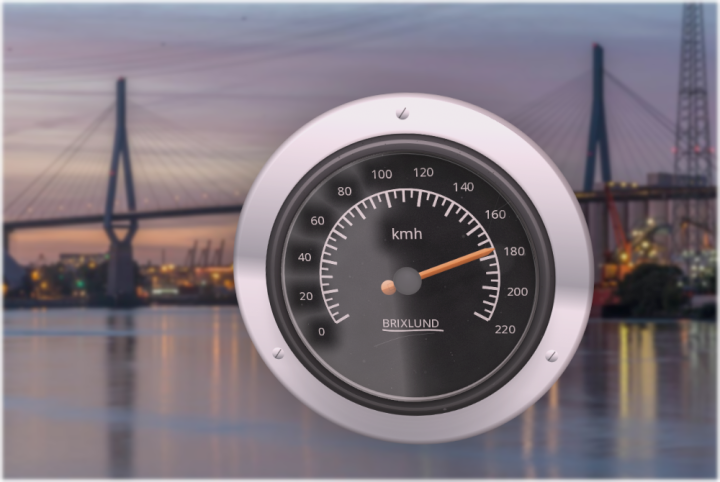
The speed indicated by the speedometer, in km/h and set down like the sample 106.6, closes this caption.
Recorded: 175
